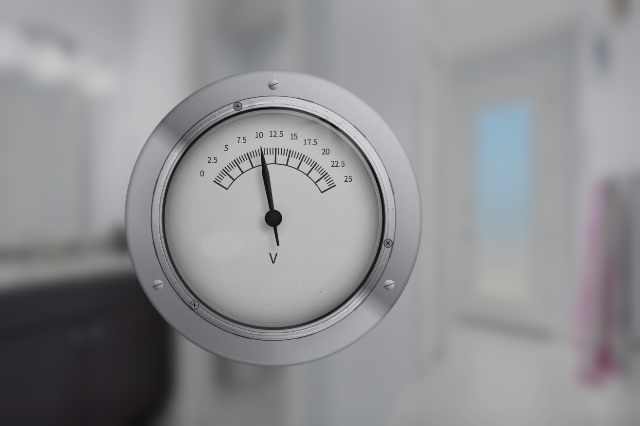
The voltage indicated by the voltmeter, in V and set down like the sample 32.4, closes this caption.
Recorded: 10
